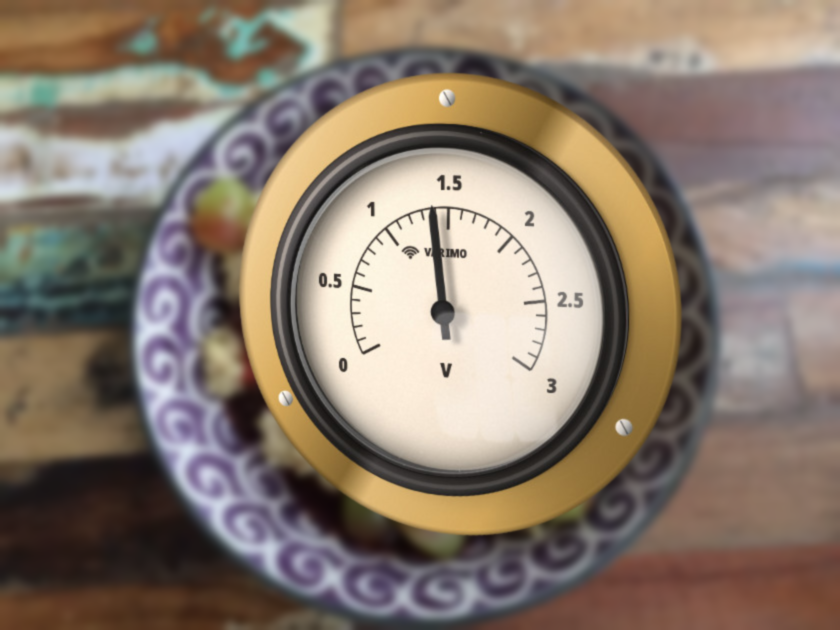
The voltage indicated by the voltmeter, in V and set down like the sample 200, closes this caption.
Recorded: 1.4
